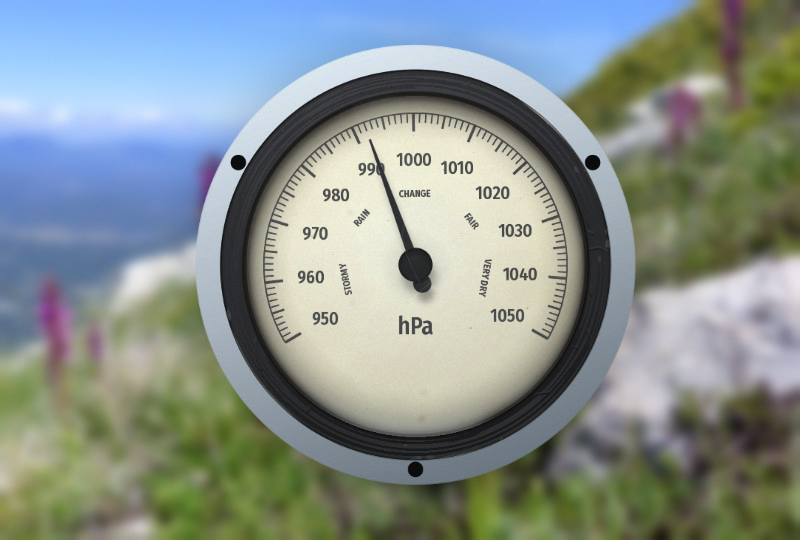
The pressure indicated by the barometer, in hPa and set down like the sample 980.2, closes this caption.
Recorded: 992
